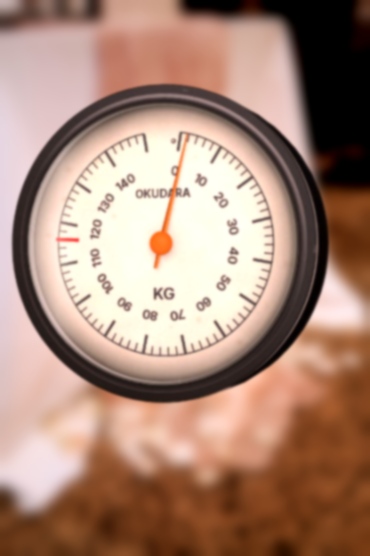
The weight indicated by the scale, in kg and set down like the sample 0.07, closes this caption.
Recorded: 2
